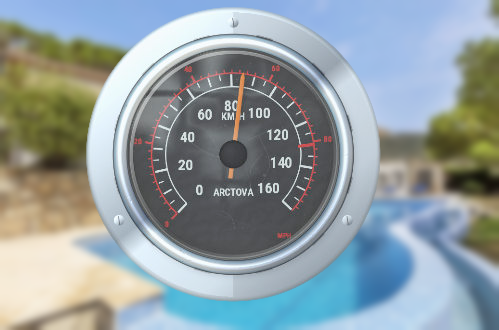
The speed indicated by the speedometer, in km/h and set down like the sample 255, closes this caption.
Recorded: 85
